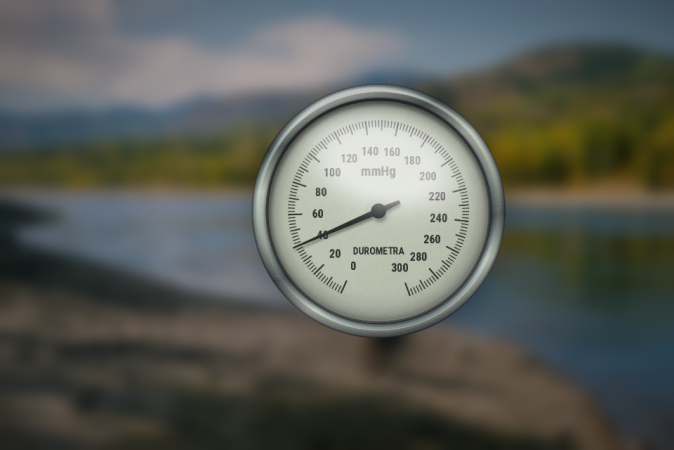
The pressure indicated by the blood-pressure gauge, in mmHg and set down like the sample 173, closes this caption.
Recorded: 40
